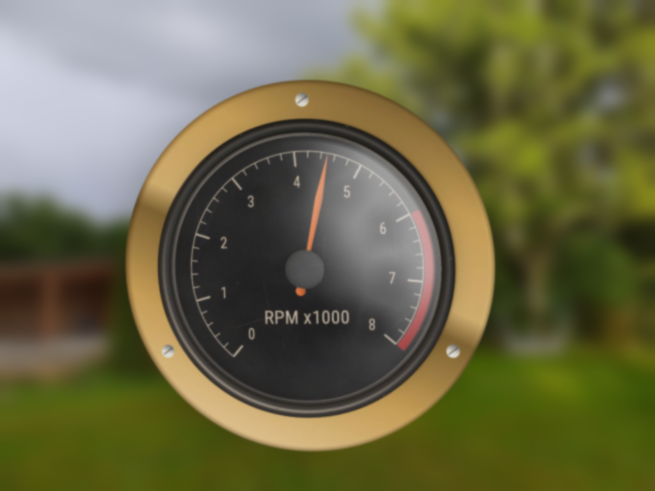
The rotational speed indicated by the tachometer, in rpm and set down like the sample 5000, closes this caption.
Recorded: 4500
